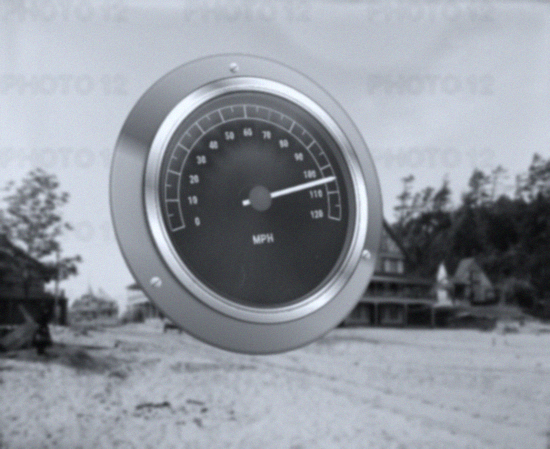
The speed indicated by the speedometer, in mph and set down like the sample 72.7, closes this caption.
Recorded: 105
